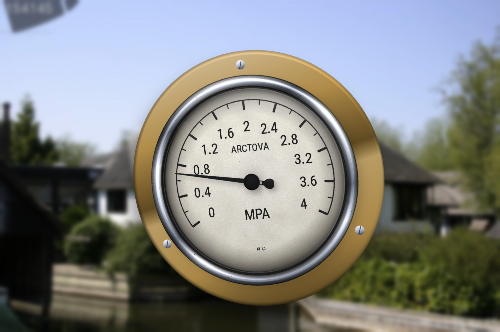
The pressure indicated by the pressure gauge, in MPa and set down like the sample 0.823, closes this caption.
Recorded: 0.7
